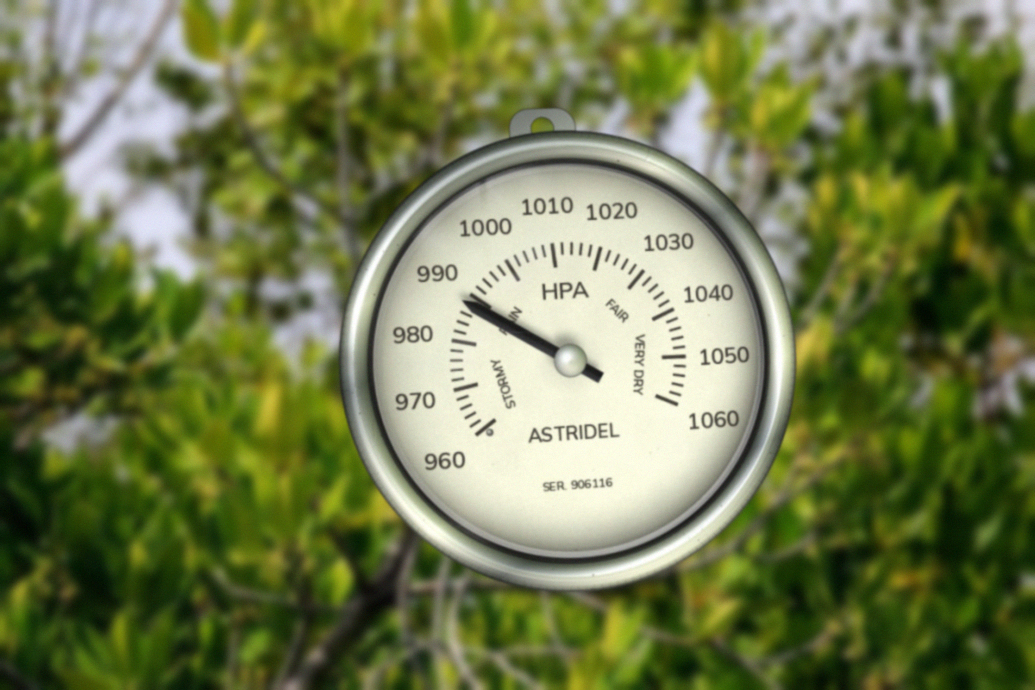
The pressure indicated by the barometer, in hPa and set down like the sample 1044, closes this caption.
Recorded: 988
